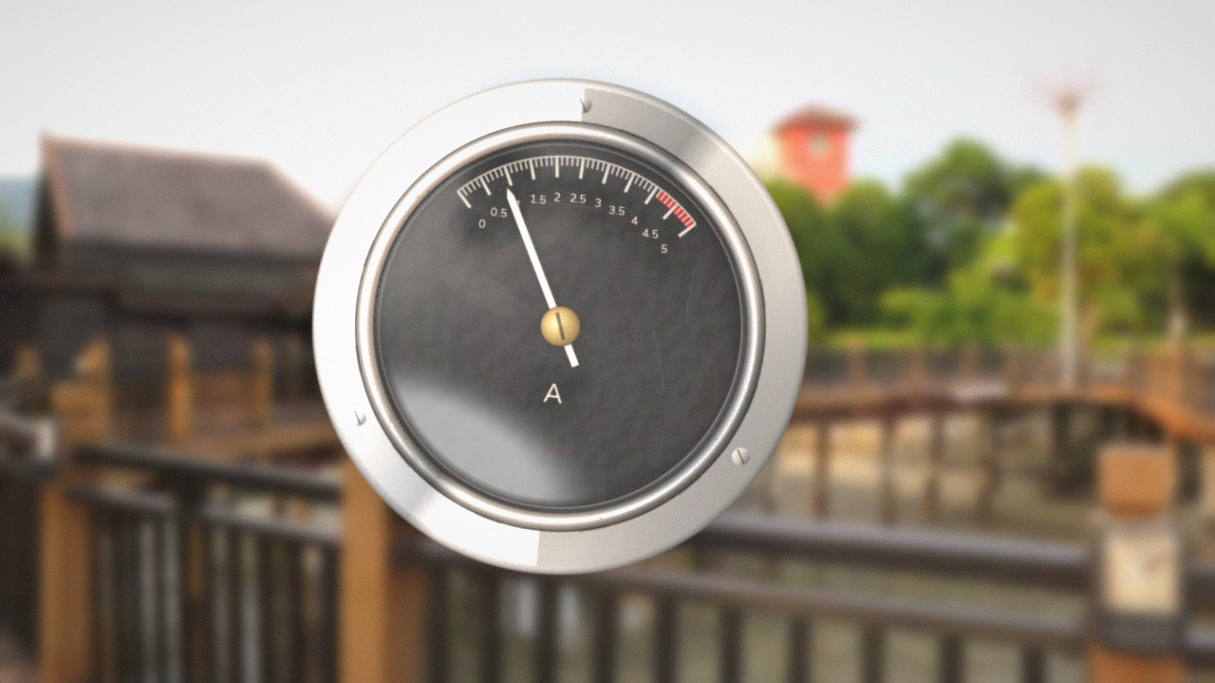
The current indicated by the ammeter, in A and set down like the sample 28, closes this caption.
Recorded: 0.9
